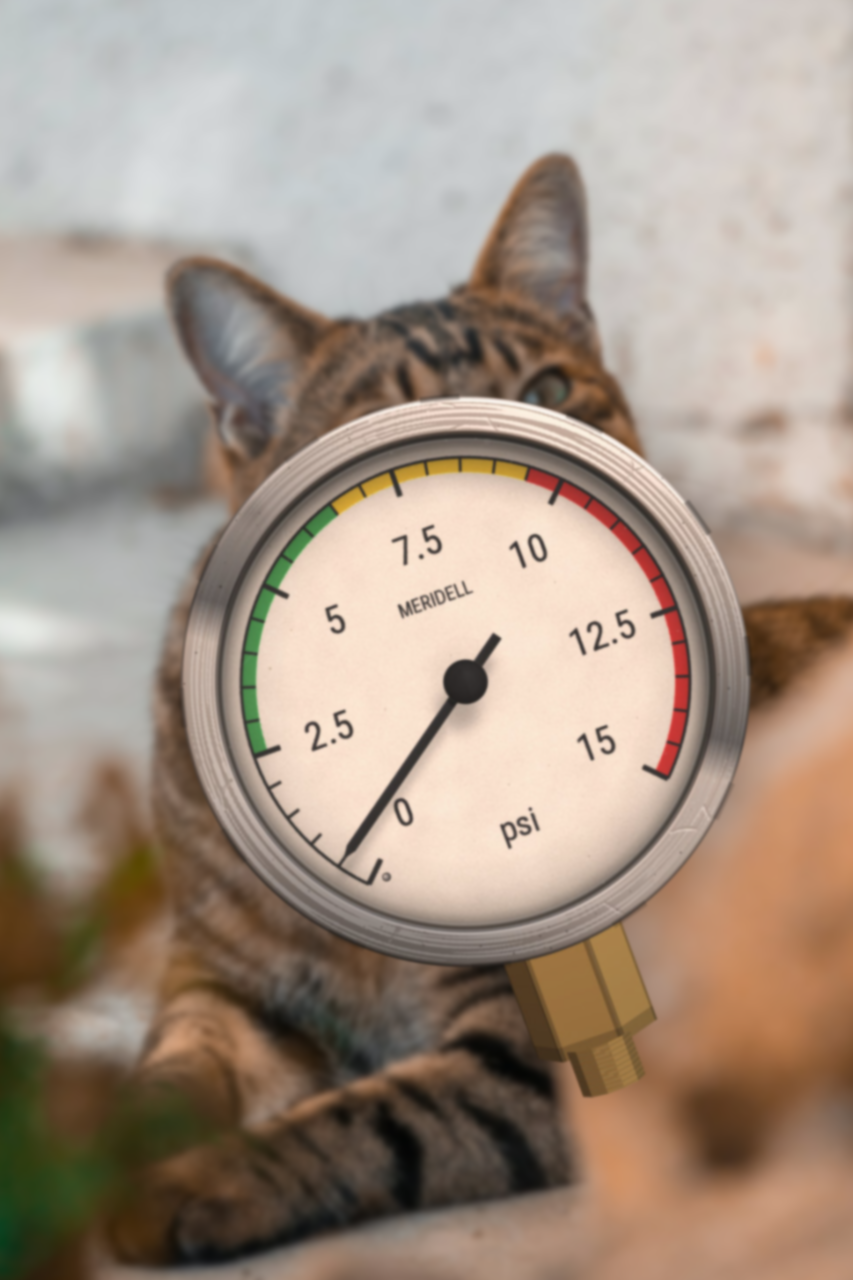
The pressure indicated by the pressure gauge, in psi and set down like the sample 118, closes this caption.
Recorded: 0.5
